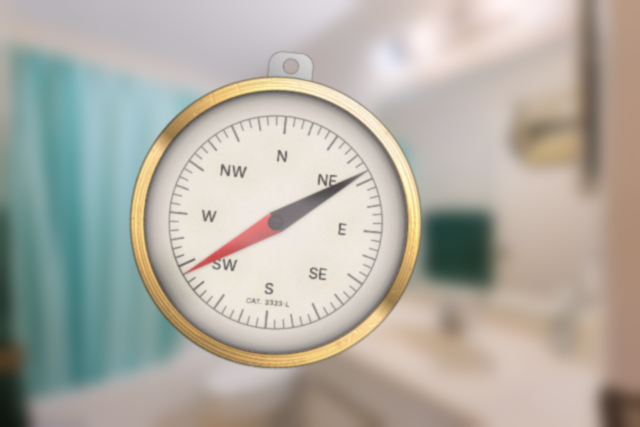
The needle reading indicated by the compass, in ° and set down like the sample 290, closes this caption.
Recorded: 235
